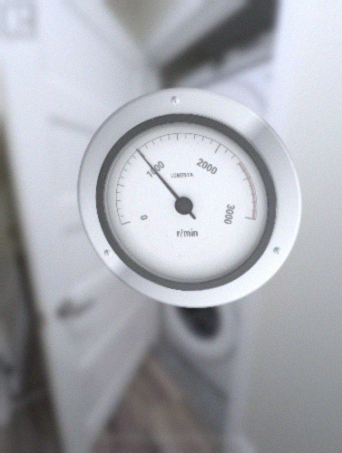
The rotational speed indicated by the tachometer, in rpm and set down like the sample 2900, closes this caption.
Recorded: 1000
